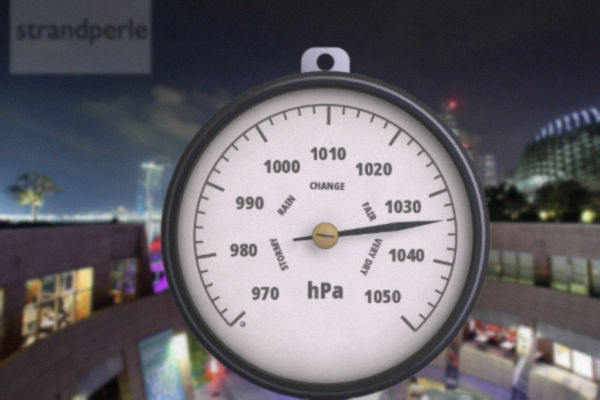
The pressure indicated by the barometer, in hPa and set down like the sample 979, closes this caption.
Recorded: 1034
